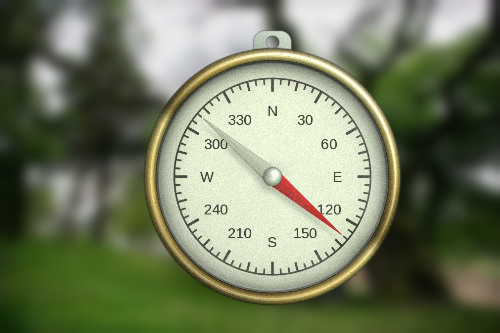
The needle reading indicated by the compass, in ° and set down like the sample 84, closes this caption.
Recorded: 130
